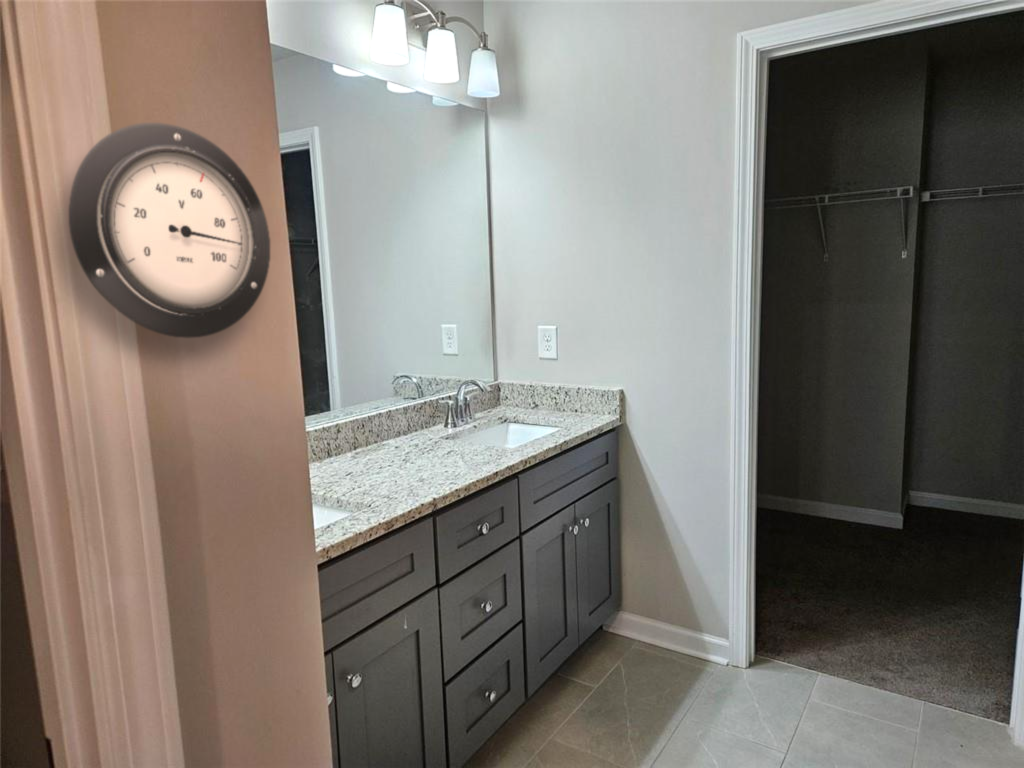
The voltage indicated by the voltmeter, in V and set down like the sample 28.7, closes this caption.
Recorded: 90
